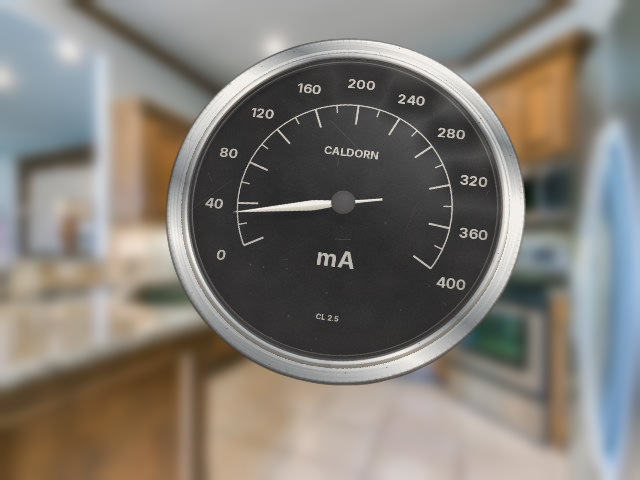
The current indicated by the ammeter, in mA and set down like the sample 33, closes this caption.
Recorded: 30
